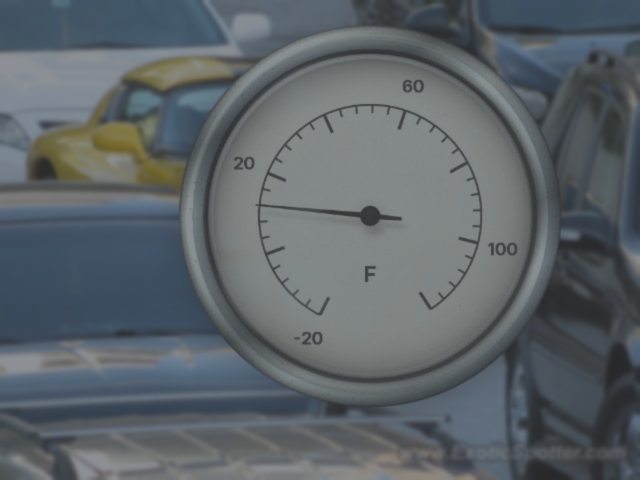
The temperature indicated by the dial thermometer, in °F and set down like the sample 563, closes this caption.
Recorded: 12
